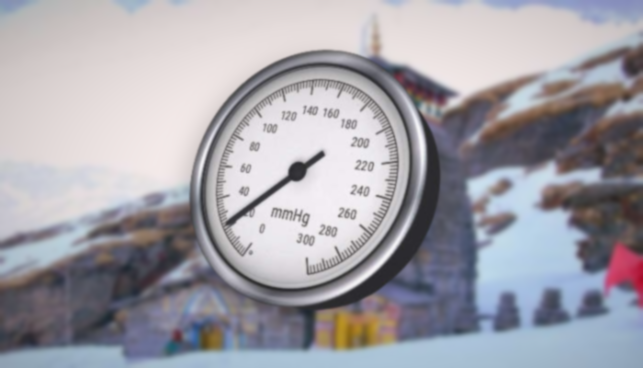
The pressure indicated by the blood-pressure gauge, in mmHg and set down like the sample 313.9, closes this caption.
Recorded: 20
